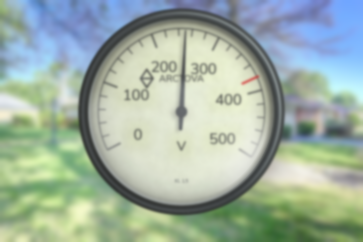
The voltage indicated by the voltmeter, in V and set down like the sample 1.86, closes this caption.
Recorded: 250
